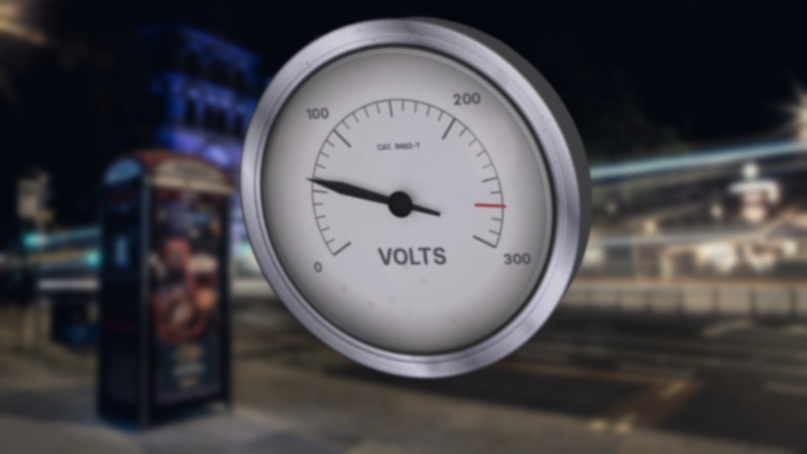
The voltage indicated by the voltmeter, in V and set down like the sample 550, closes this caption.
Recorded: 60
